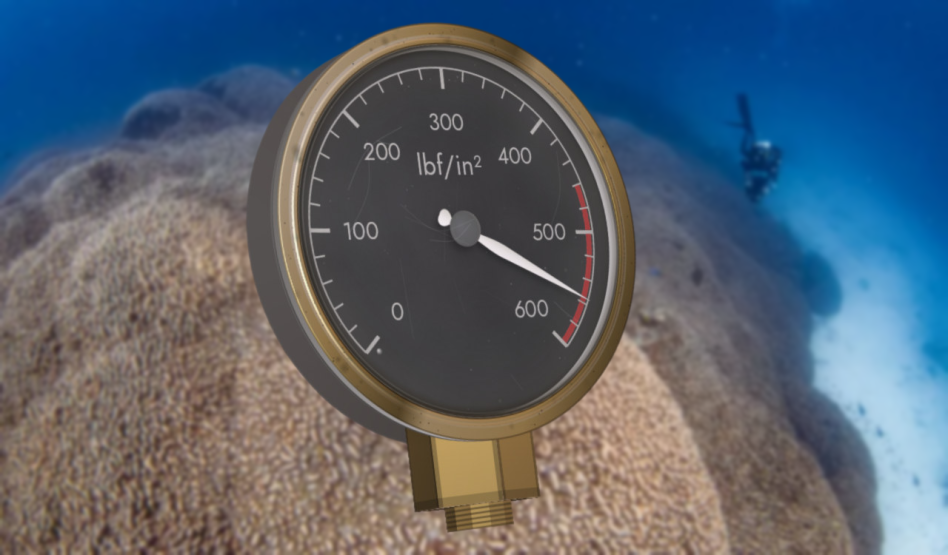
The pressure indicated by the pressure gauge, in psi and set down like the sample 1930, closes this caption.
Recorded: 560
